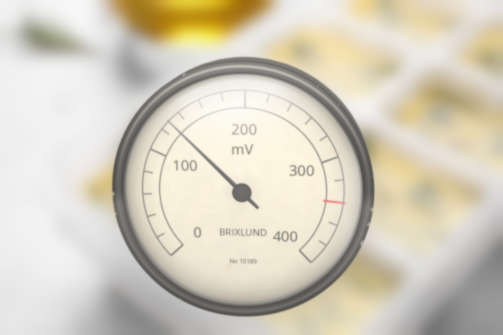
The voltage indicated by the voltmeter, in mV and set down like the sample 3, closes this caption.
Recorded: 130
